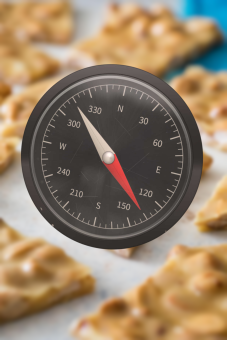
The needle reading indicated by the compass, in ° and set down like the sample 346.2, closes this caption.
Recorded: 135
